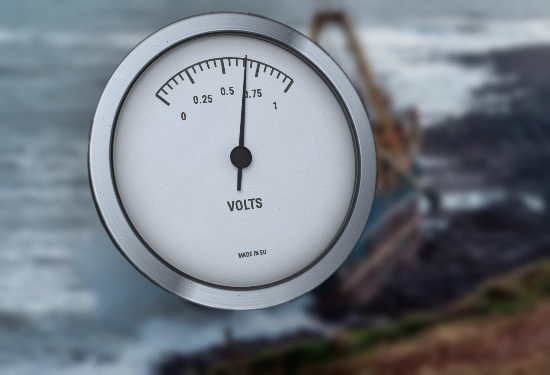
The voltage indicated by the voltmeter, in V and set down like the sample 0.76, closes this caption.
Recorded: 0.65
